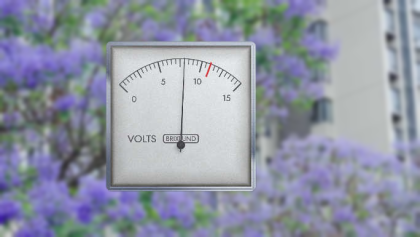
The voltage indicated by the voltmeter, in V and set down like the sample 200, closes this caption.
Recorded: 8
